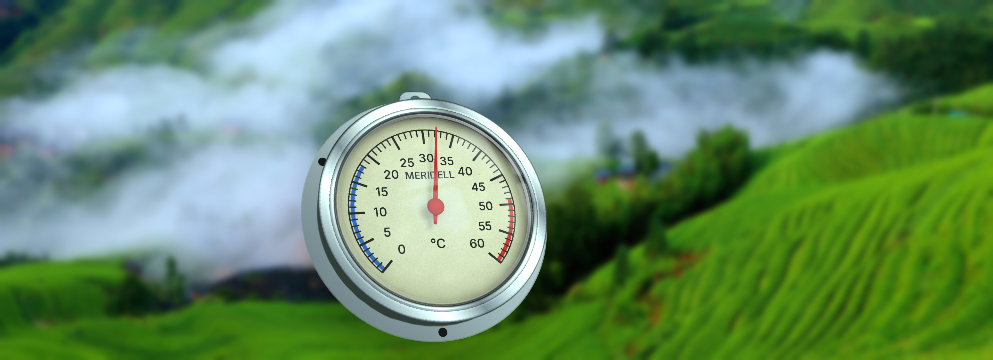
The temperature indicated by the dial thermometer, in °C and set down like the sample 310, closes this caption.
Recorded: 32
